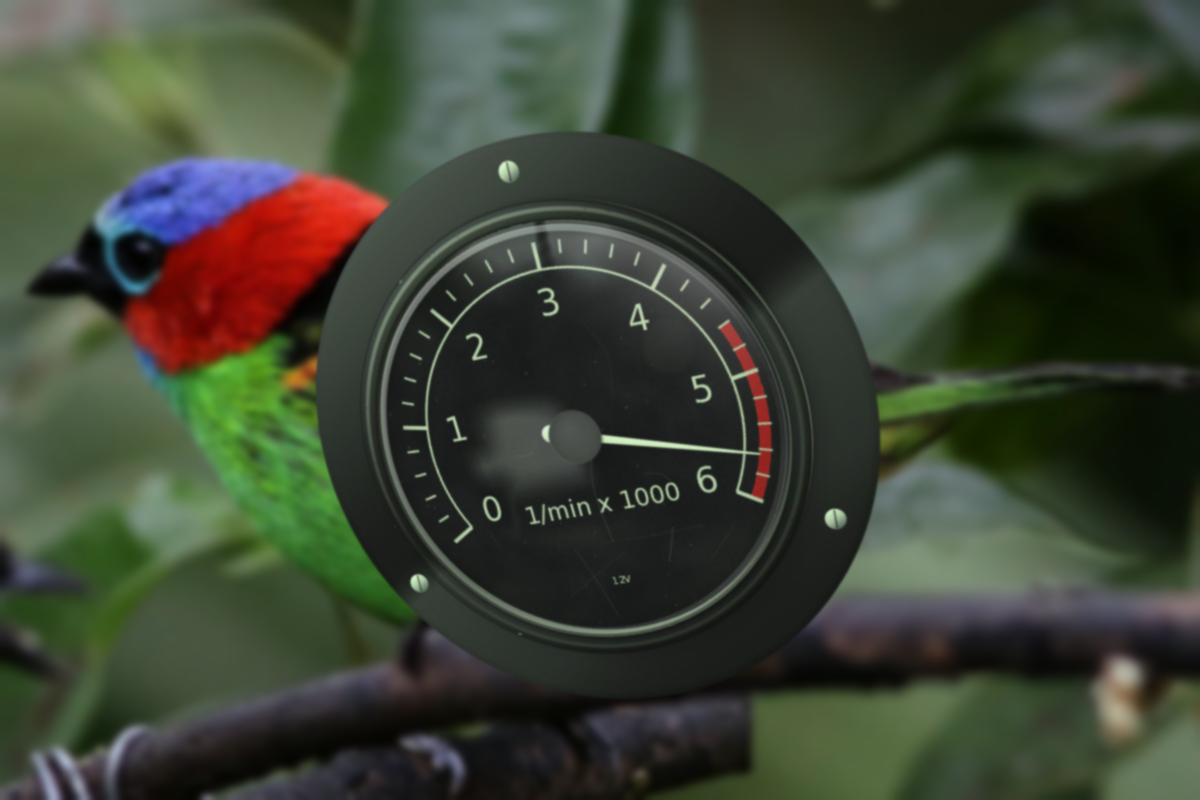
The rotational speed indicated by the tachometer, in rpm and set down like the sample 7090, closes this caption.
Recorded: 5600
